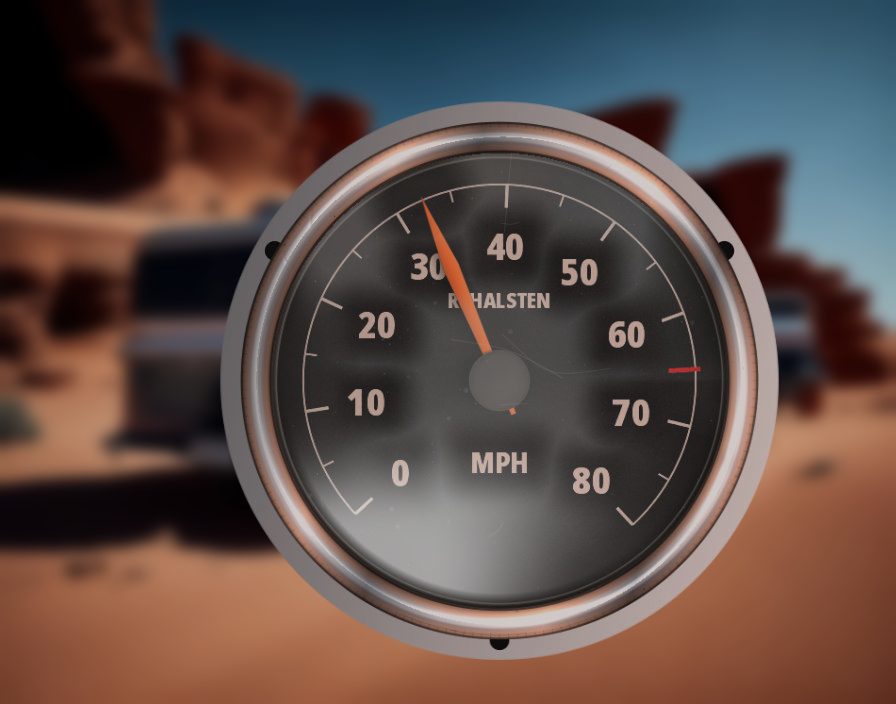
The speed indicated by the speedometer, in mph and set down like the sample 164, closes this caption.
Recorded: 32.5
